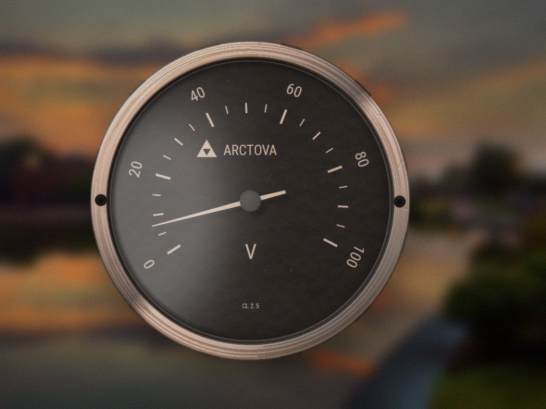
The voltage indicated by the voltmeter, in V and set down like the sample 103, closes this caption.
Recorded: 7.5
